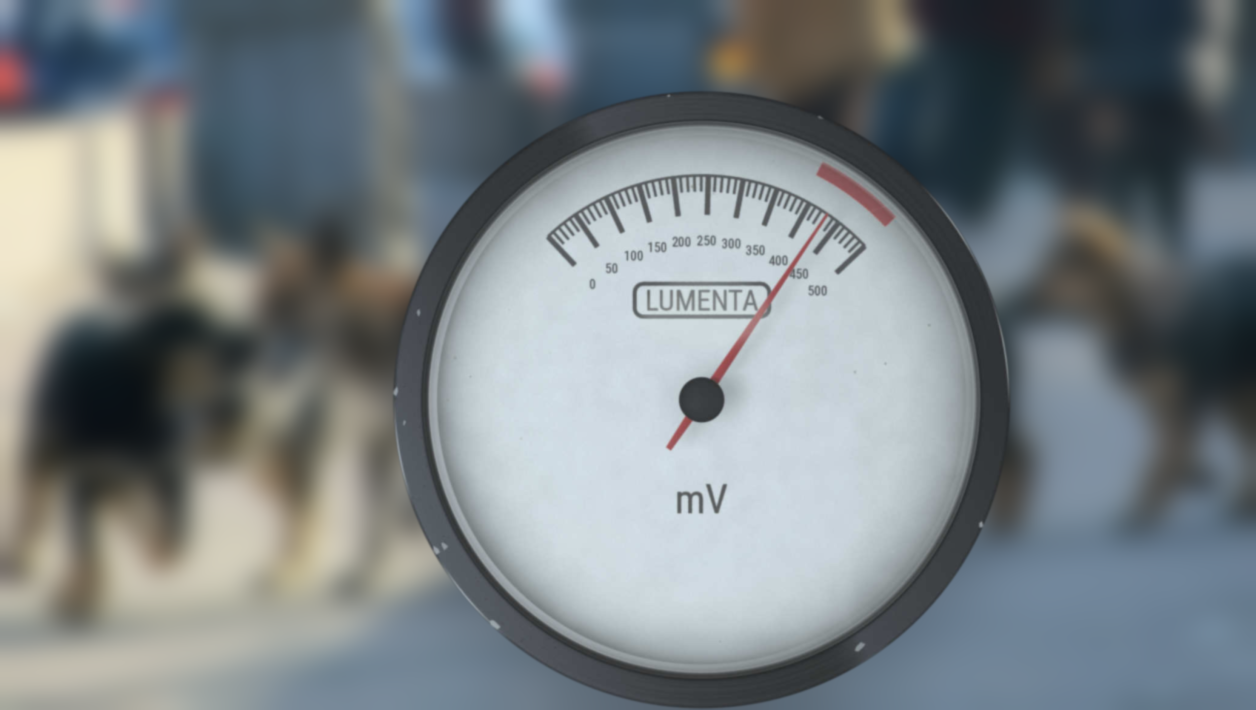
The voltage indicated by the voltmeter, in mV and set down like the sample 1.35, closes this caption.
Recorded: 430
